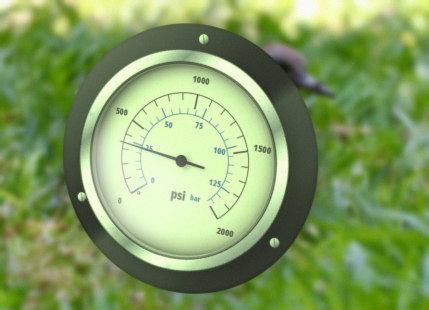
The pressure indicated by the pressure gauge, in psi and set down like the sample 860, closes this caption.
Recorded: 350
